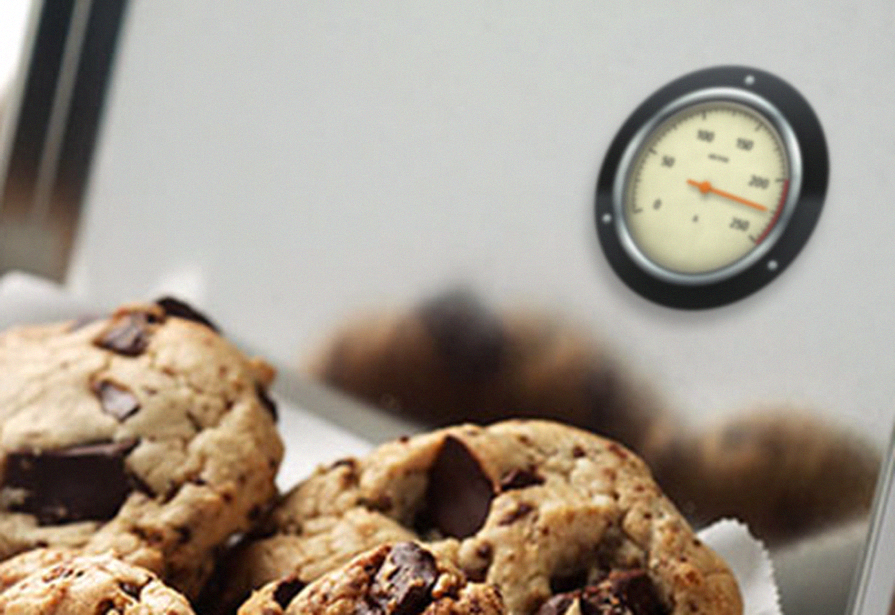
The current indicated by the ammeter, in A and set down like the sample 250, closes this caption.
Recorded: 225
